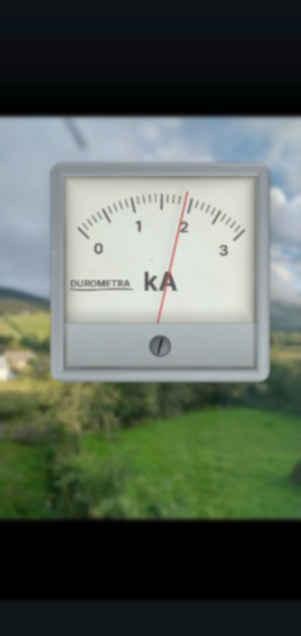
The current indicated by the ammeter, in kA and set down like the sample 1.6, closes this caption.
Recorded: 1.9
